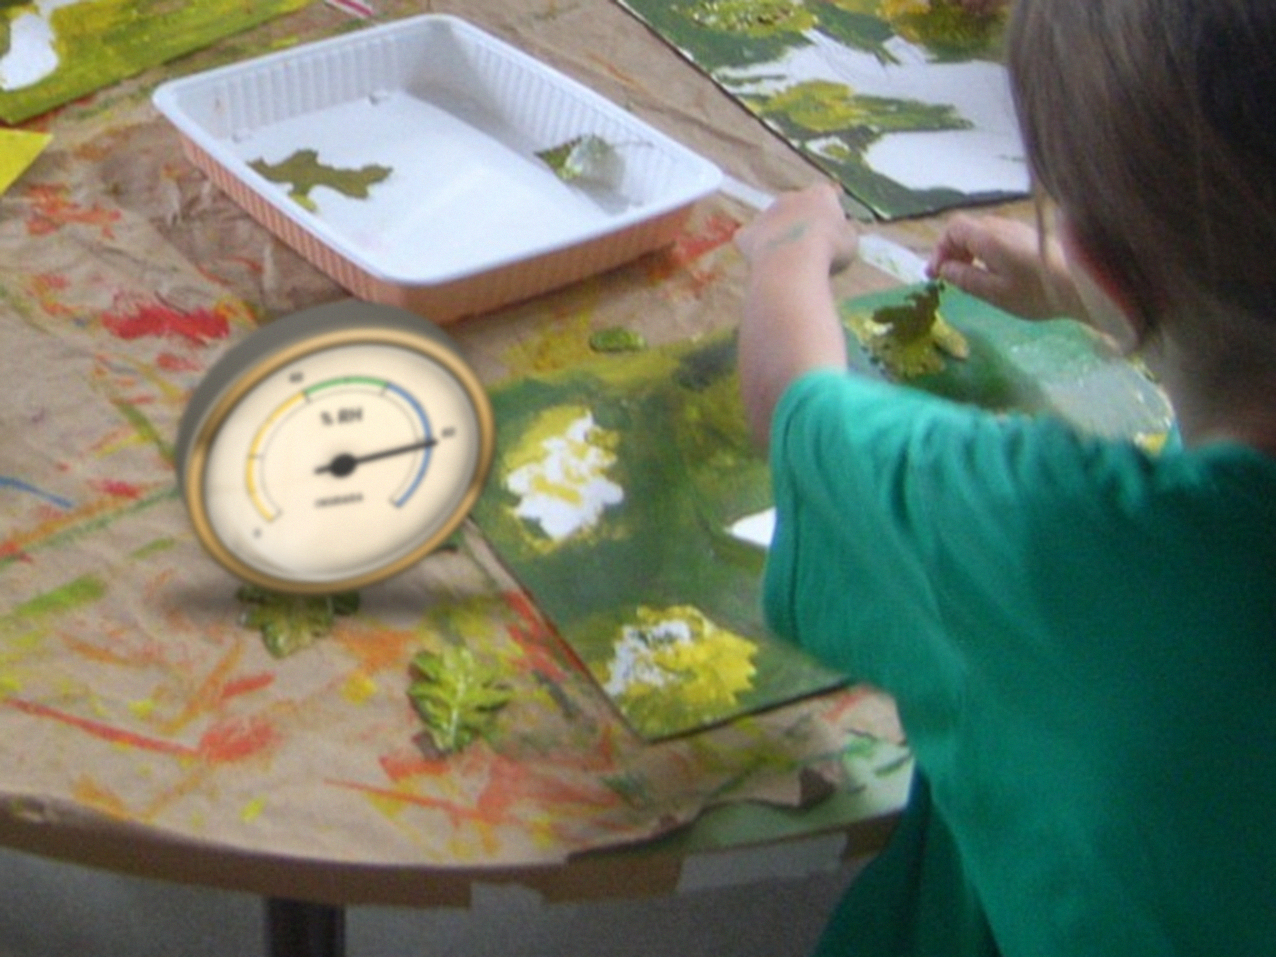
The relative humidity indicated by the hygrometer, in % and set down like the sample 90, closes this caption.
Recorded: 80
